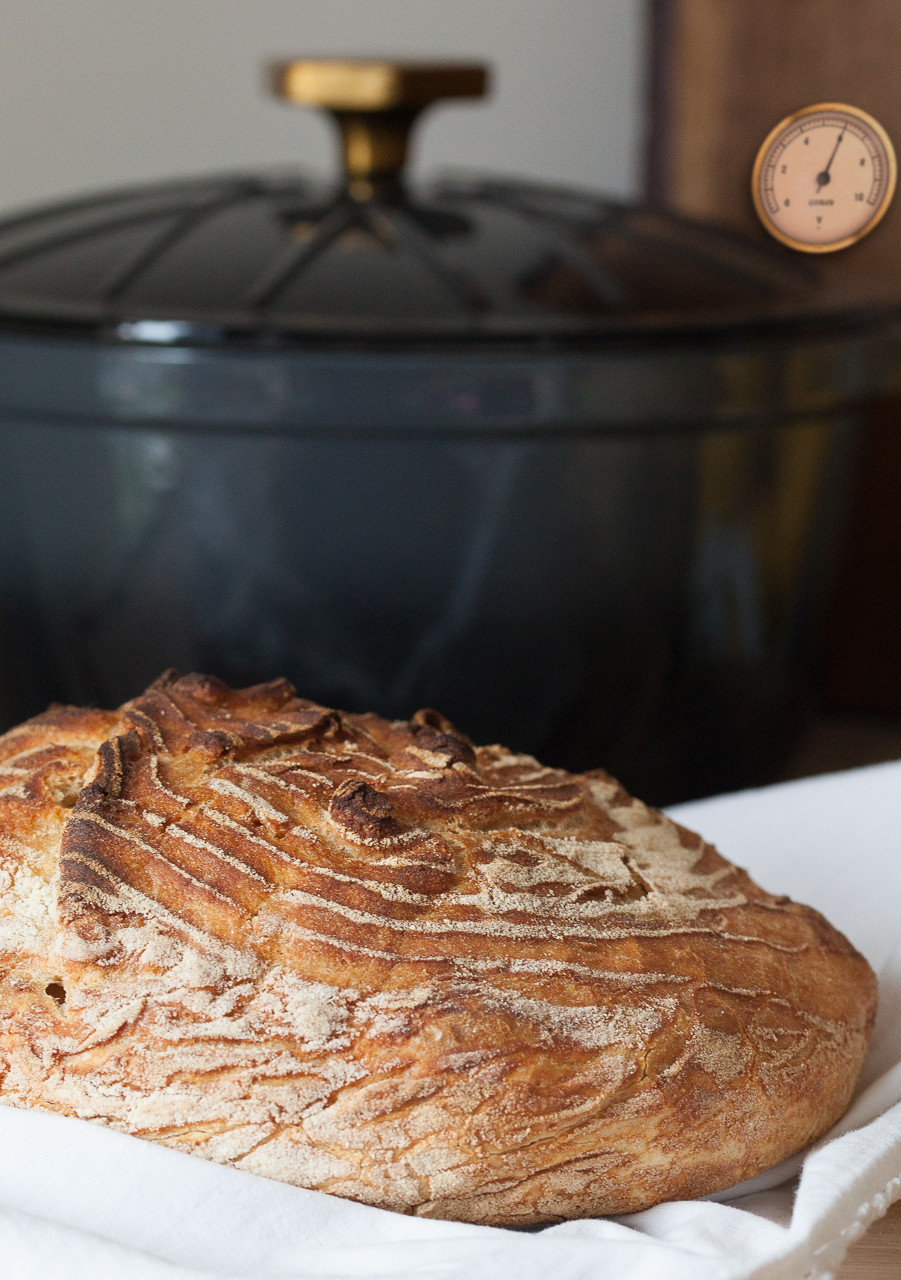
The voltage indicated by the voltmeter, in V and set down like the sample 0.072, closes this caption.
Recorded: 6
